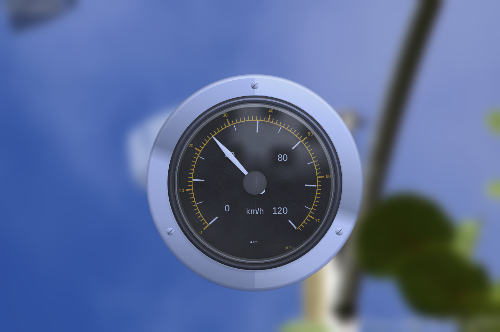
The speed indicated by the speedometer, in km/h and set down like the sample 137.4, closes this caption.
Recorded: 40
